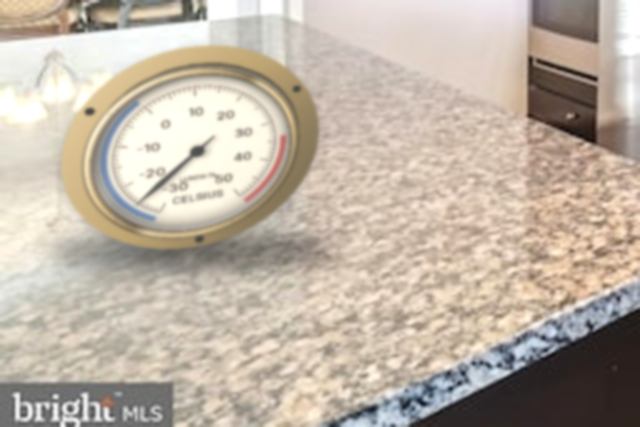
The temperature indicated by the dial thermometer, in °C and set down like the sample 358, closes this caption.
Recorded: -25
